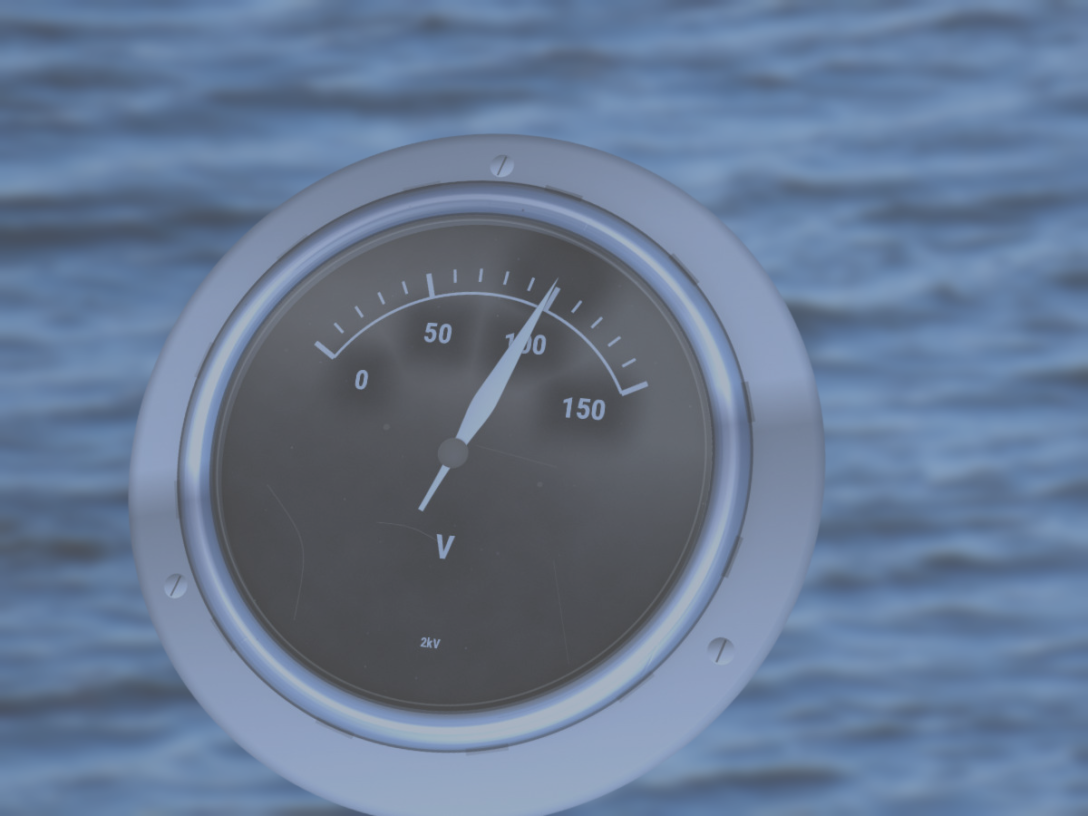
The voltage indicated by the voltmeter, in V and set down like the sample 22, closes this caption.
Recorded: 100
